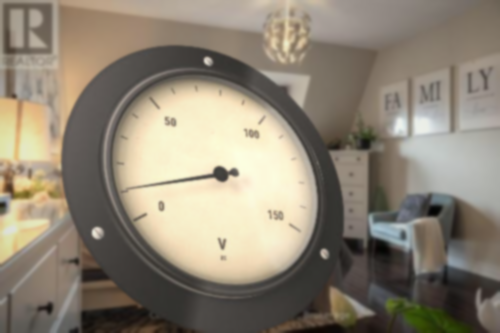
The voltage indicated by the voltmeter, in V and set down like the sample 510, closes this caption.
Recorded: 10
